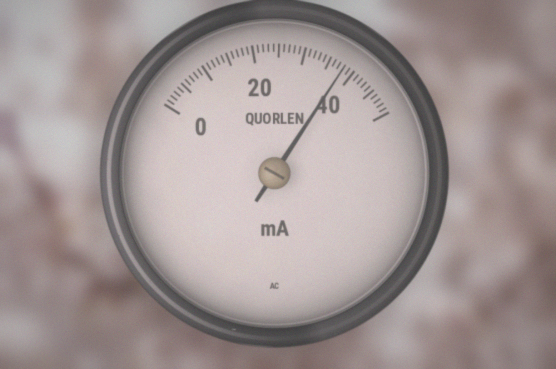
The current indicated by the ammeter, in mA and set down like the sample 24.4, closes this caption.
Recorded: 38
